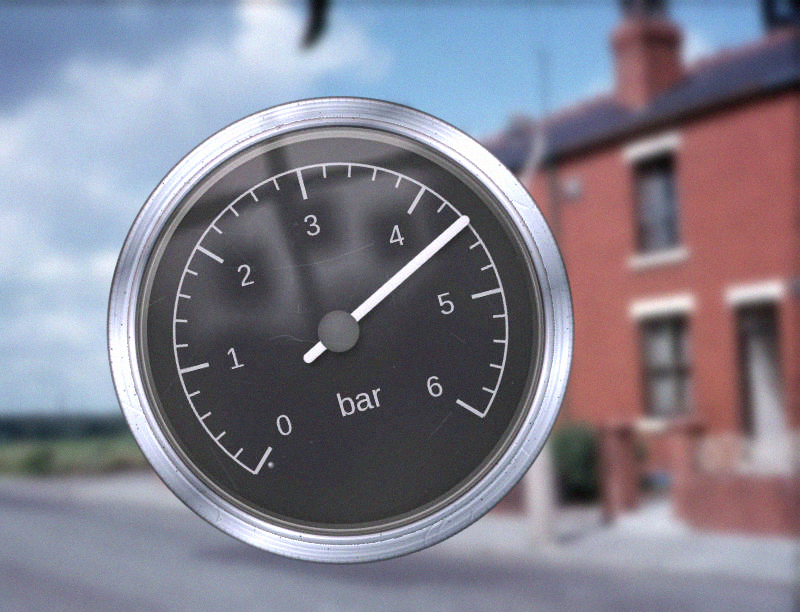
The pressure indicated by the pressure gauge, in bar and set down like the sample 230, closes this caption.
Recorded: 4.4
